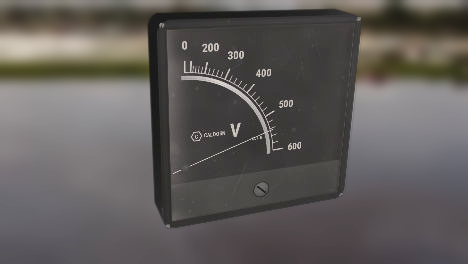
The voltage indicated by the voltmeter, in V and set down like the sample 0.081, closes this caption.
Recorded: 540
